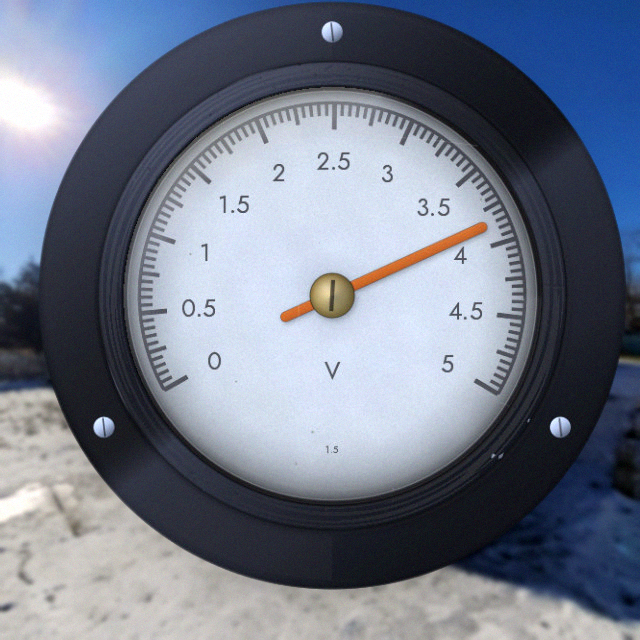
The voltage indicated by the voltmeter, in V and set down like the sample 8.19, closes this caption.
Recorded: 3.85
